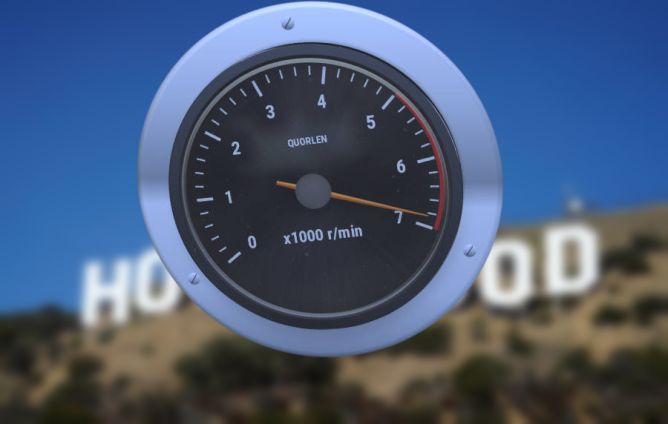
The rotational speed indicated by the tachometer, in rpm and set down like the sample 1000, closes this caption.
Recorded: 6800
